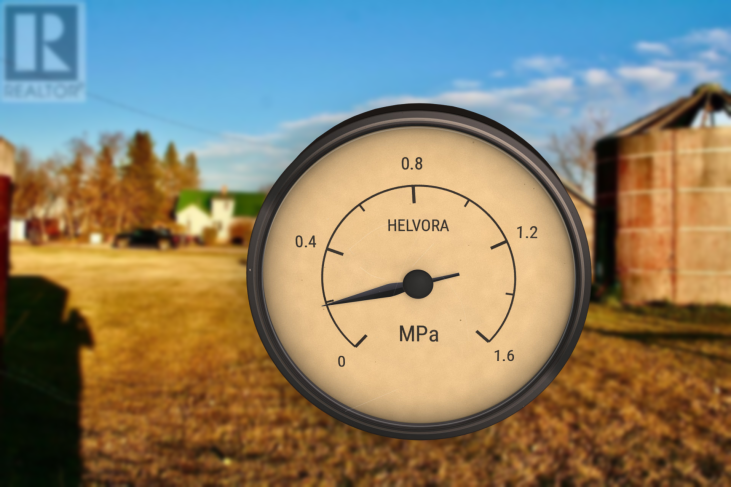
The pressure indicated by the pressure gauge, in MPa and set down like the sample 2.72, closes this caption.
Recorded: 0.2
